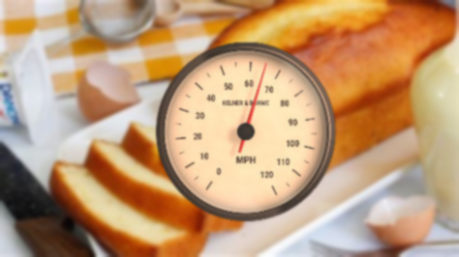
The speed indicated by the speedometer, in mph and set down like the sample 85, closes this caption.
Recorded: 65
